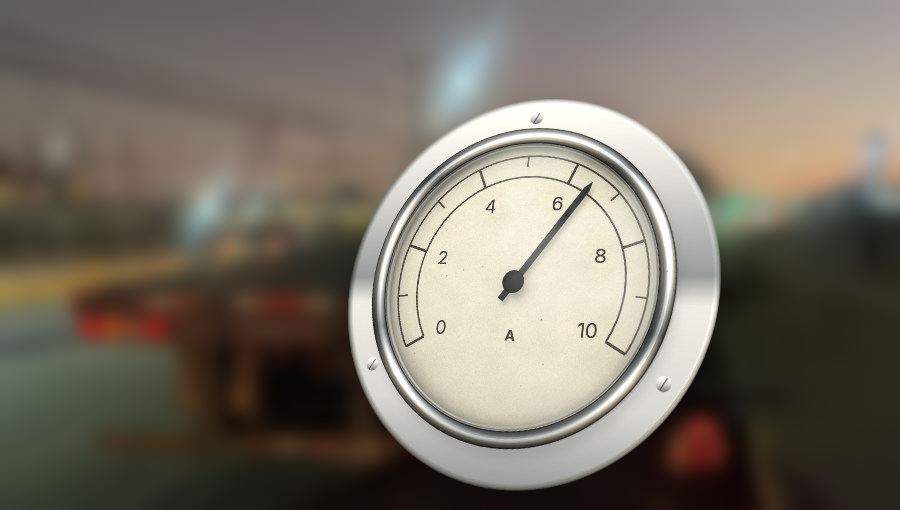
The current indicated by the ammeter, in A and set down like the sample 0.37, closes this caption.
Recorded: 6.5
